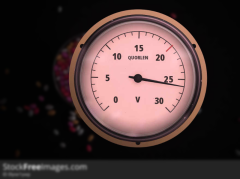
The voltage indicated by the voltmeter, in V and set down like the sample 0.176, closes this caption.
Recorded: 26
